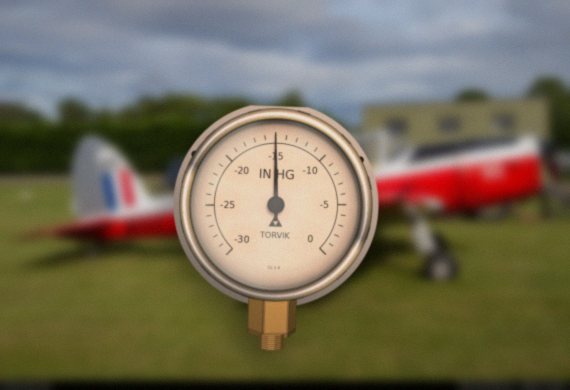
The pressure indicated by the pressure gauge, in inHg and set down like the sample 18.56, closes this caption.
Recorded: -15
